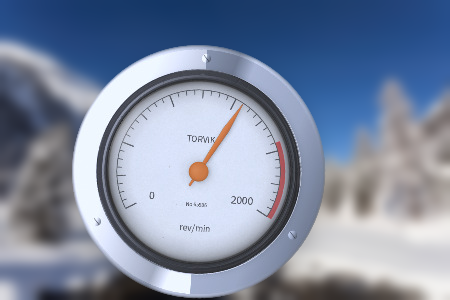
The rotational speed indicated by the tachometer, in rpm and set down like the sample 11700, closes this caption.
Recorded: 1250
